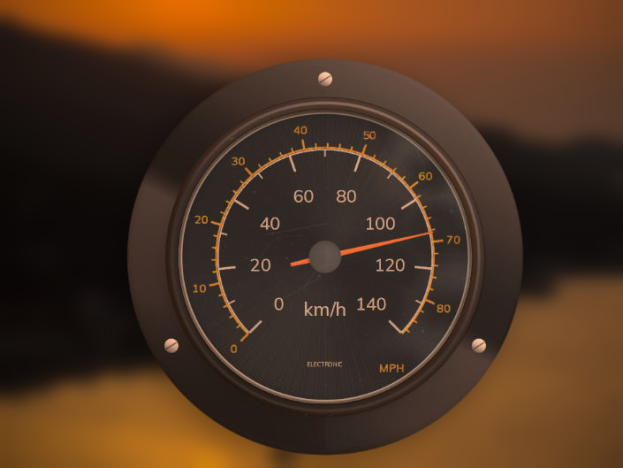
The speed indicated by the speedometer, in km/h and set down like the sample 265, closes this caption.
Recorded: 110
